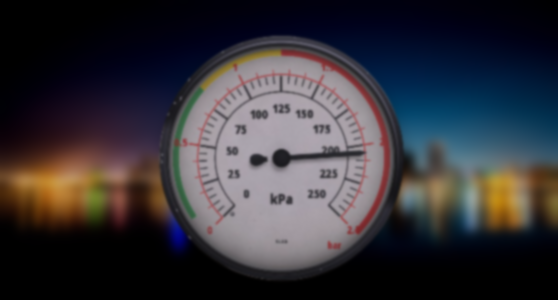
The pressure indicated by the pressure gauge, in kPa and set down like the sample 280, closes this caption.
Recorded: 205
